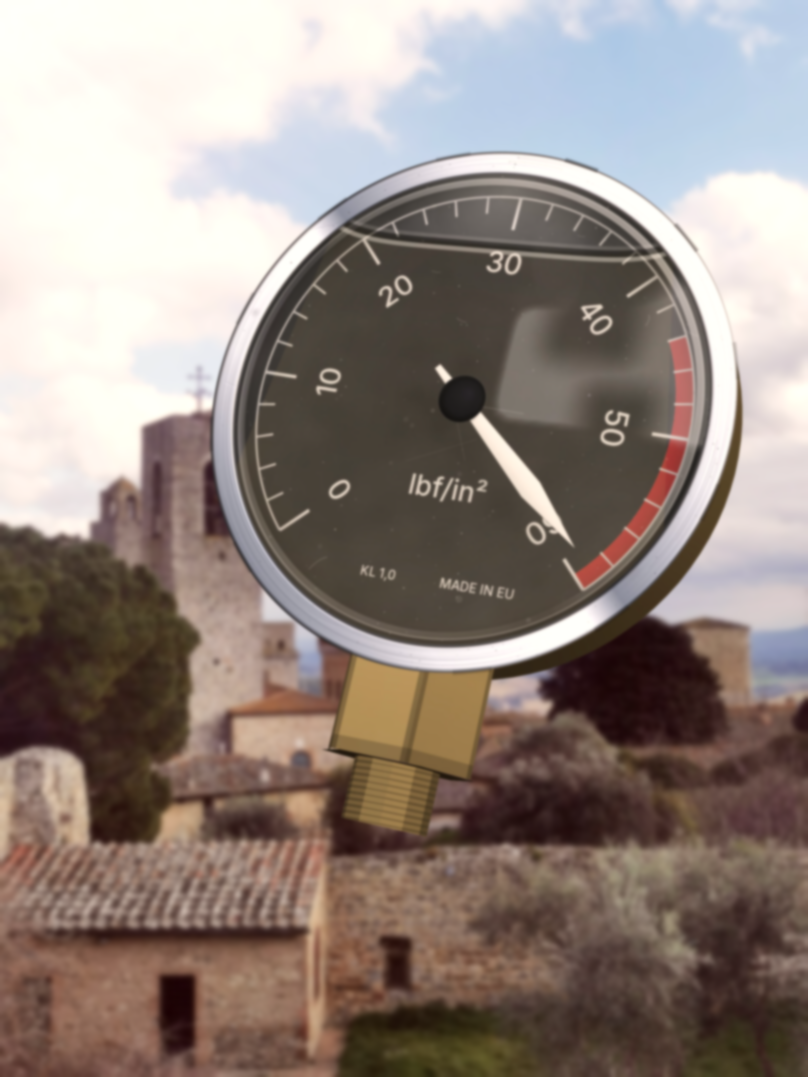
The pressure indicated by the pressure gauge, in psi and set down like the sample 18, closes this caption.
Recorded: 59
